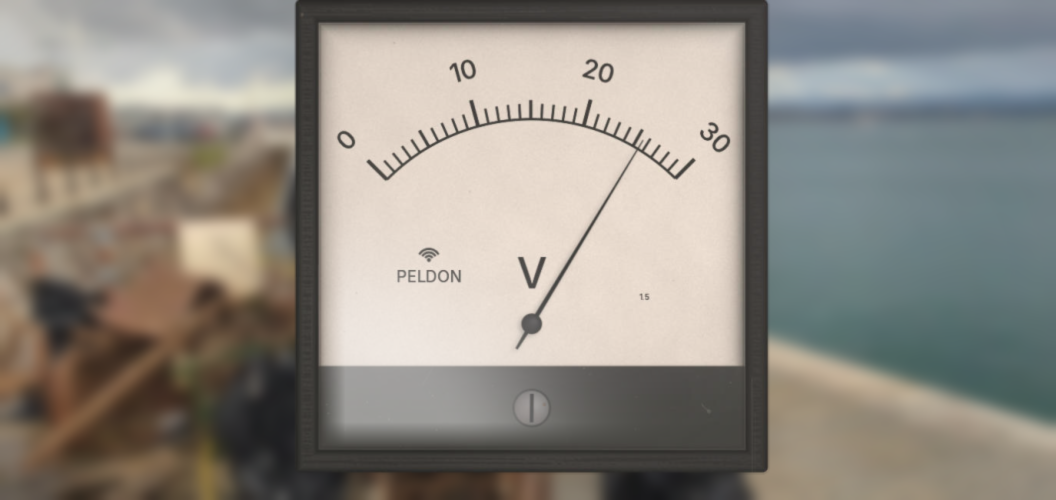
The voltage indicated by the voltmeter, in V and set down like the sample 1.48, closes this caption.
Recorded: 25.5
